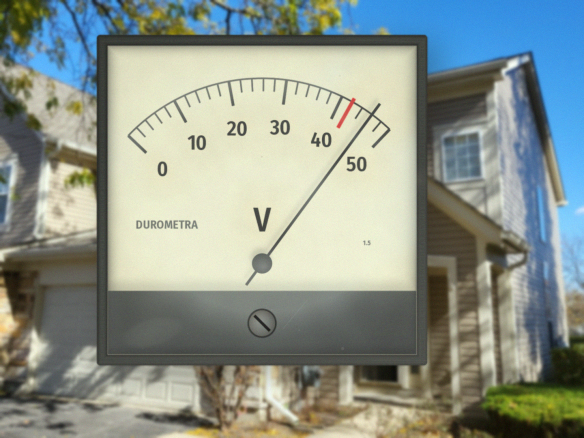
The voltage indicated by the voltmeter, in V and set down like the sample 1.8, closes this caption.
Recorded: 46
